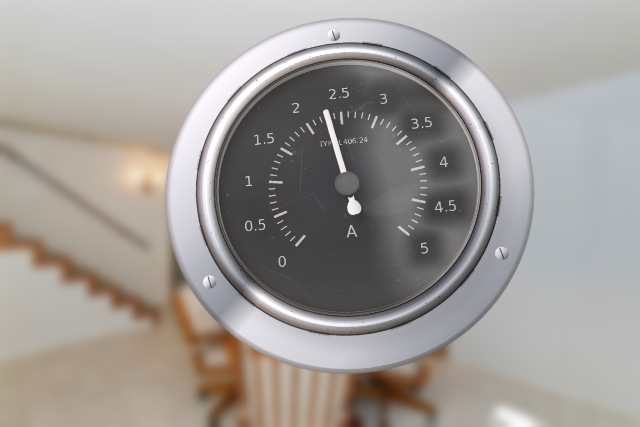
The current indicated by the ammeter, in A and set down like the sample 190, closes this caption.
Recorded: 2.3
